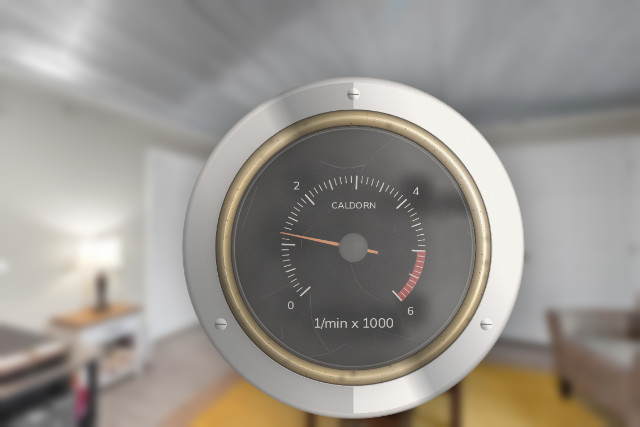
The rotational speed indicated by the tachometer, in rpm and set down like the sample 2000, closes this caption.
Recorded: 1200
